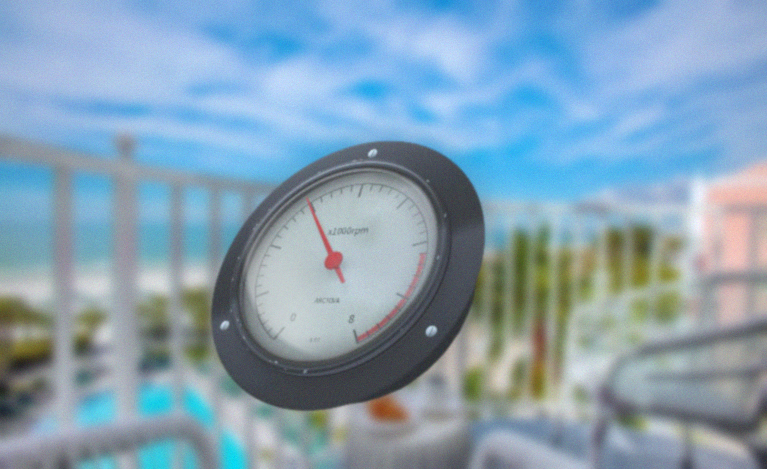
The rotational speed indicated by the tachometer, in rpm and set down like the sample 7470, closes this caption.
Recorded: 3000
